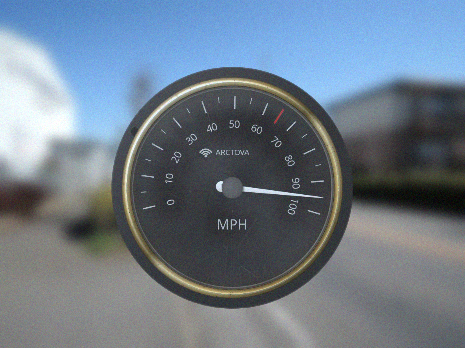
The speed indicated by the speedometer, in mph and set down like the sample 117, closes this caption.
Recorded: 95
